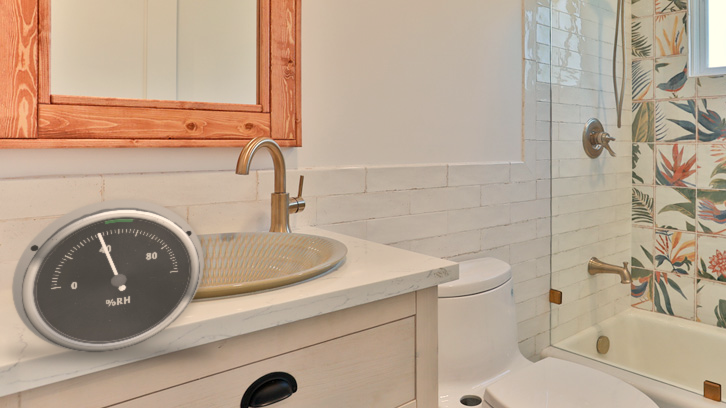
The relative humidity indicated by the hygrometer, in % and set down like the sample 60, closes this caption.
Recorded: 40
